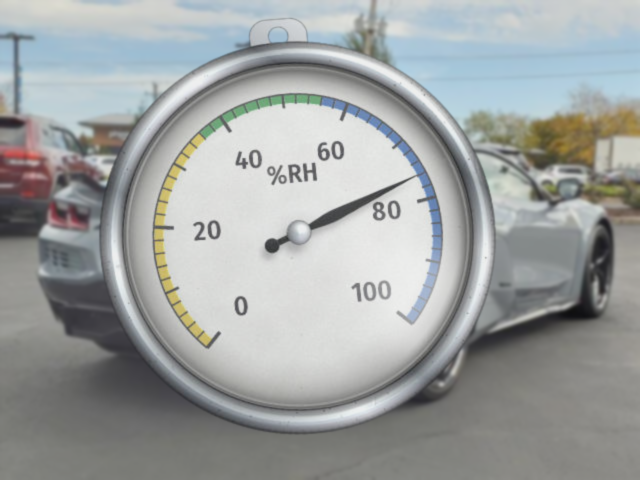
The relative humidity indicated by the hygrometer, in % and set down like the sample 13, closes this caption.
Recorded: 76
